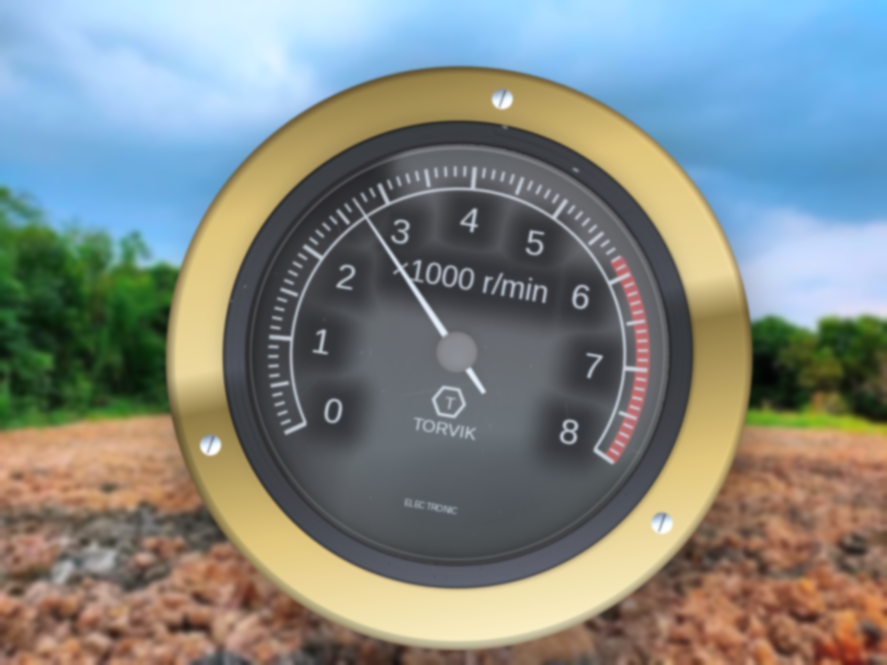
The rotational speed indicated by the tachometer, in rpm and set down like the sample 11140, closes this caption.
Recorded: 2700
